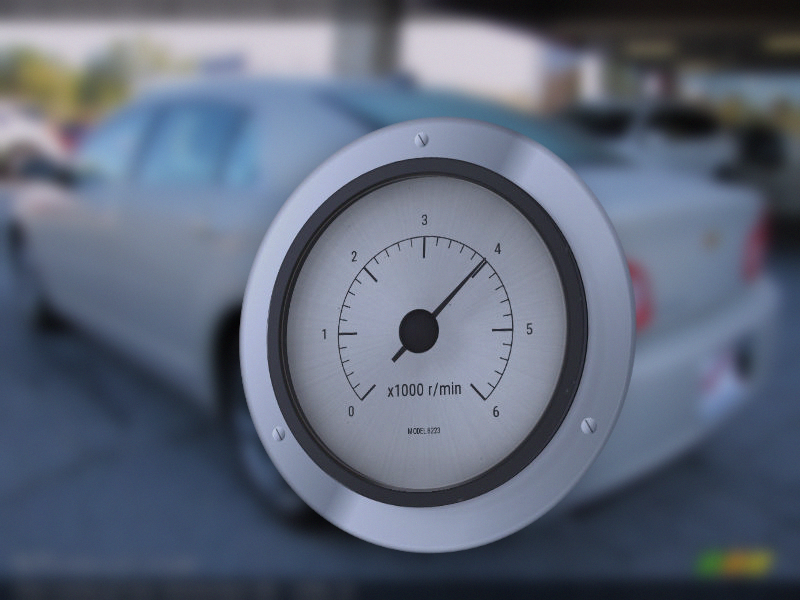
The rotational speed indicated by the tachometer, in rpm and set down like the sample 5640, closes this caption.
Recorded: 4000
